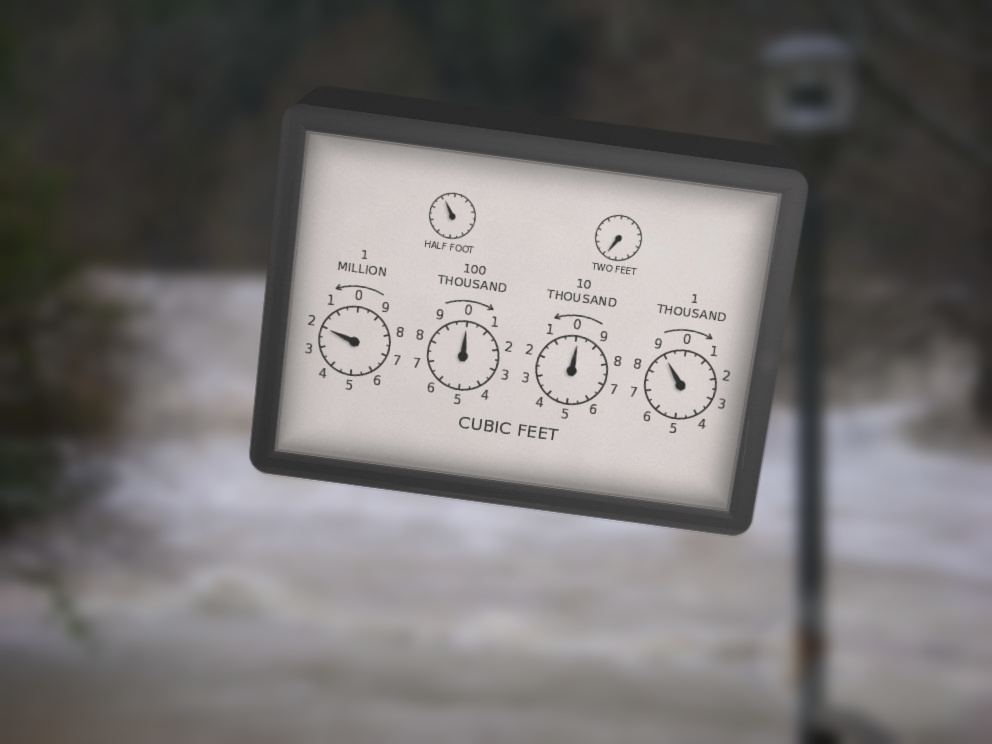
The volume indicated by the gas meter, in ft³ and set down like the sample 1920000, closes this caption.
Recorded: 199900
